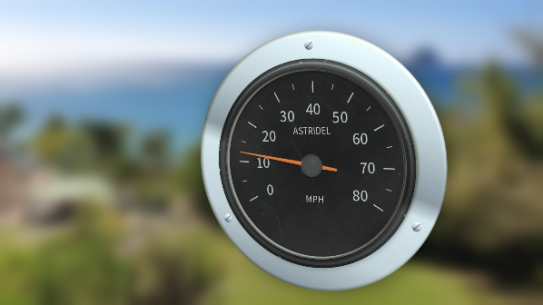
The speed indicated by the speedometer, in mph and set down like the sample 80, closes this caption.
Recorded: 12.5
